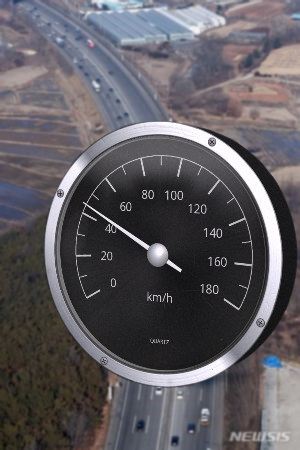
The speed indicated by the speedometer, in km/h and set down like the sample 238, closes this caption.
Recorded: 45
